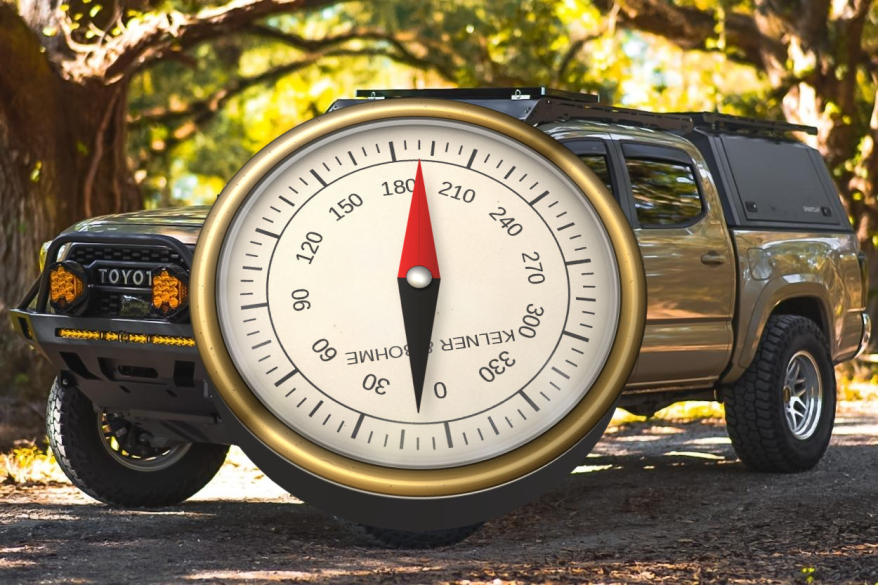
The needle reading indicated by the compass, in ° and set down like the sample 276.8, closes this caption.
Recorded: 190
